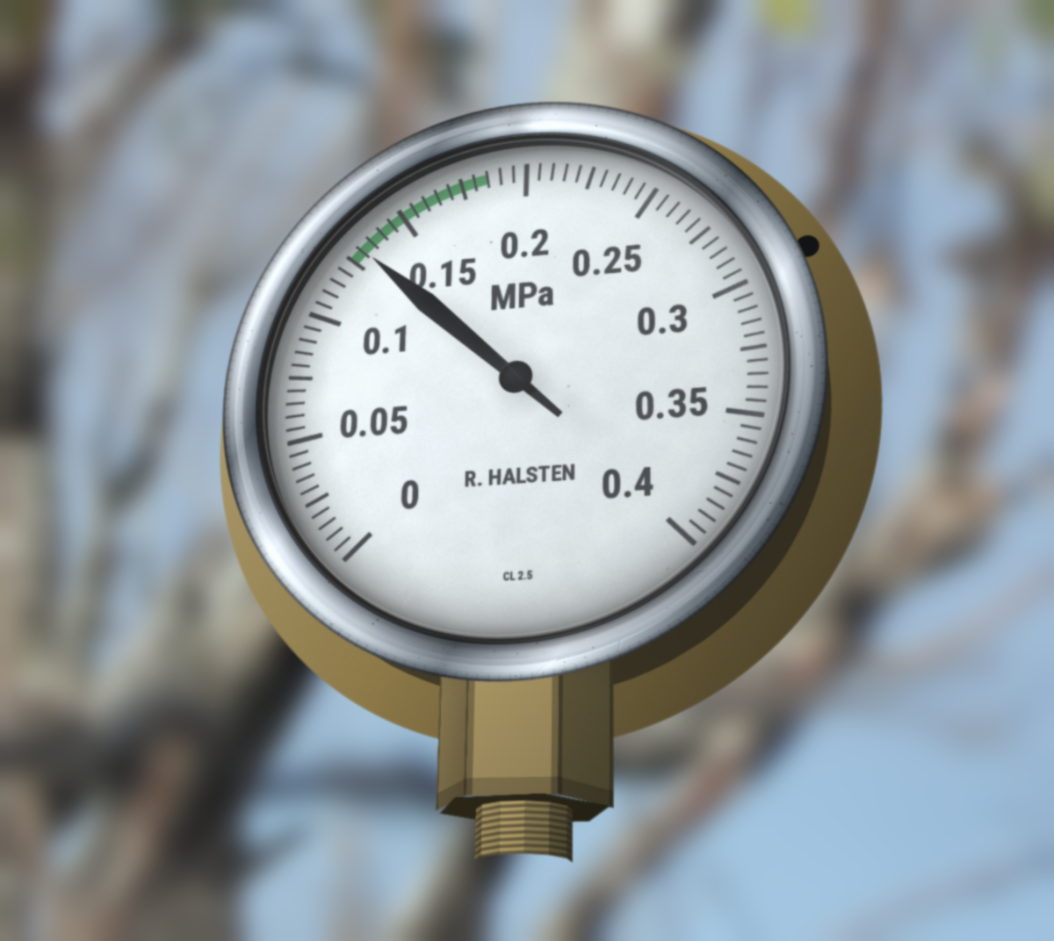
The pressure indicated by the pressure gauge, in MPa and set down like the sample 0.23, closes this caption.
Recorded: 0.13
